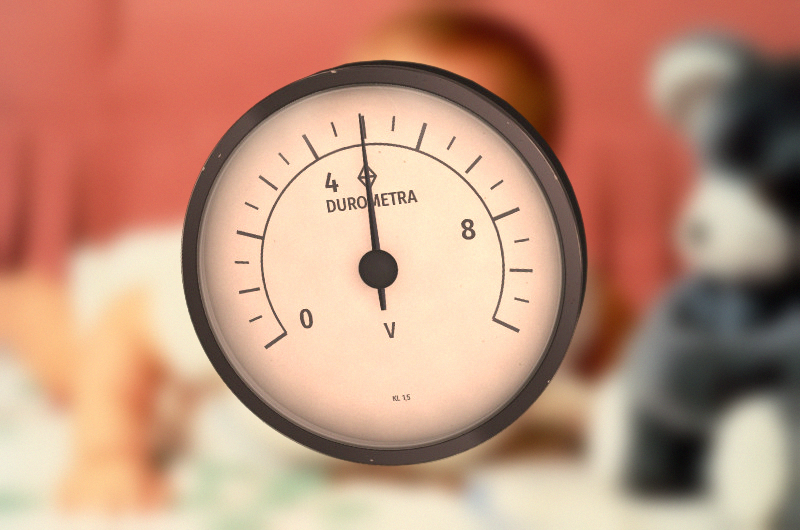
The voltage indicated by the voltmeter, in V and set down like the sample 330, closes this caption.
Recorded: 5
